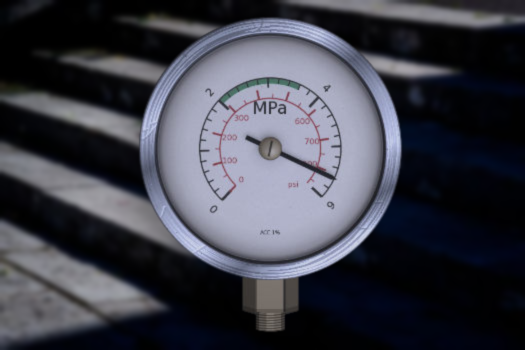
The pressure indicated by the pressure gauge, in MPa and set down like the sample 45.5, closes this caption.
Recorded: 5.6
